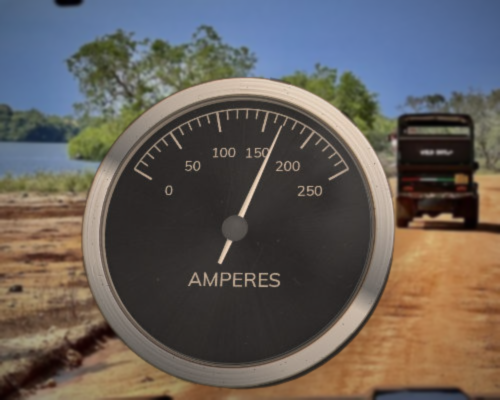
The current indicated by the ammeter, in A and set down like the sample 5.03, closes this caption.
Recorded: 170
